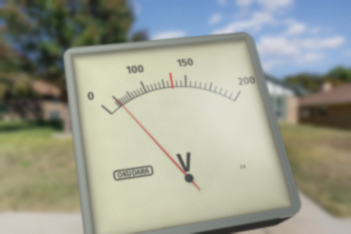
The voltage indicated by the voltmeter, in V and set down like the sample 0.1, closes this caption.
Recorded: 50
